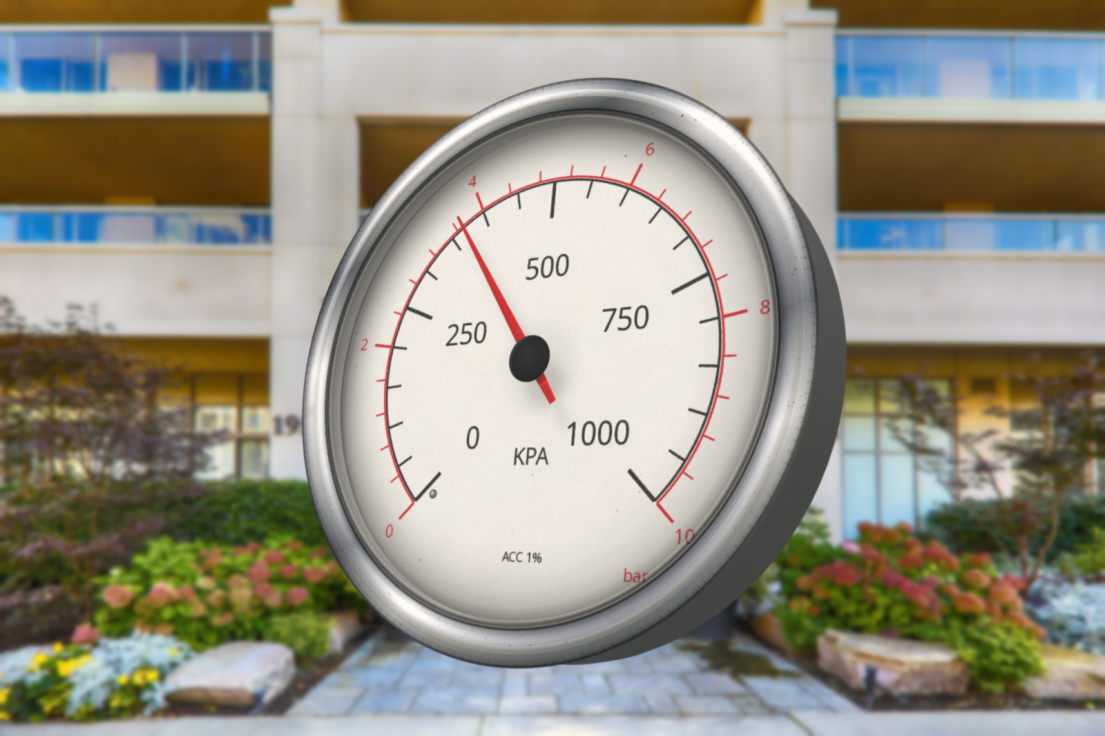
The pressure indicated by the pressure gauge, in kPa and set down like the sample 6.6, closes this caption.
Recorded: 375
